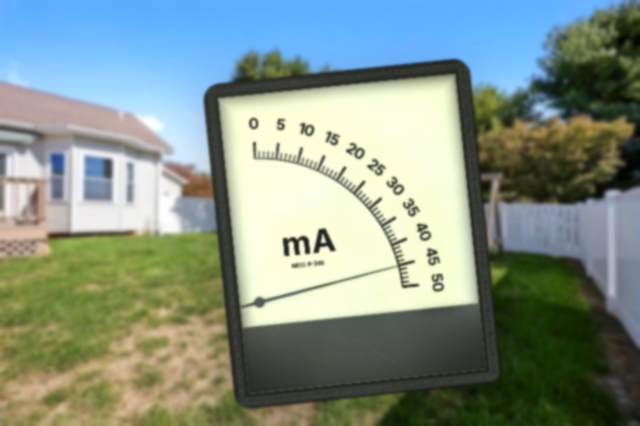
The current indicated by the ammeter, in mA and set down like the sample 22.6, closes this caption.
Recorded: 45
